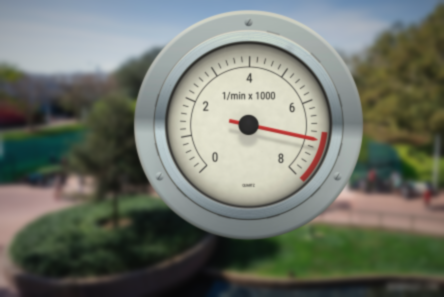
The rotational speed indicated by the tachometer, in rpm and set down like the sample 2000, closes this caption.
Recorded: 7000
